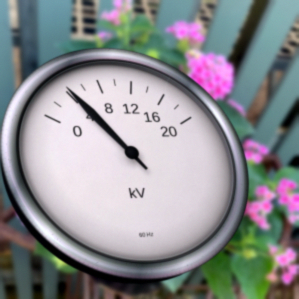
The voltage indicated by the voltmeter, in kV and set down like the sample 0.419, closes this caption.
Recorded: 4
